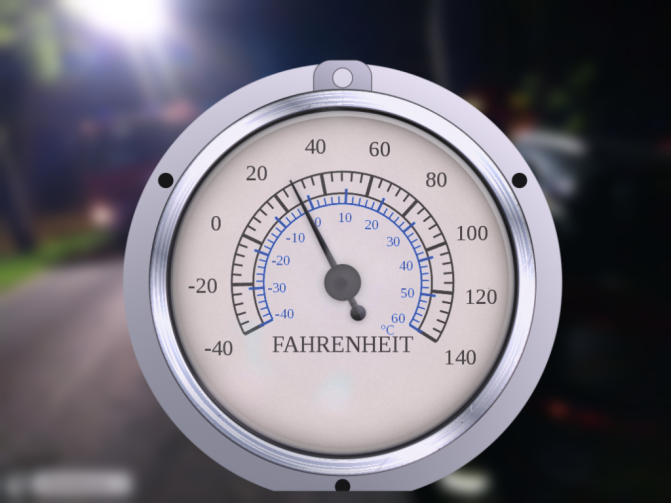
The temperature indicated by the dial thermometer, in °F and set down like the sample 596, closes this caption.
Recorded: 28
